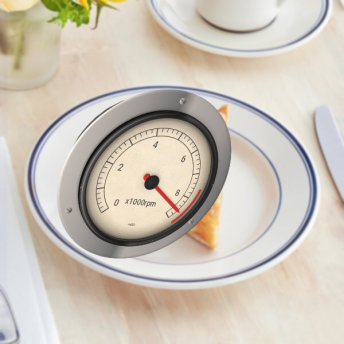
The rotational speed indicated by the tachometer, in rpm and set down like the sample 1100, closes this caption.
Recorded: 8600
